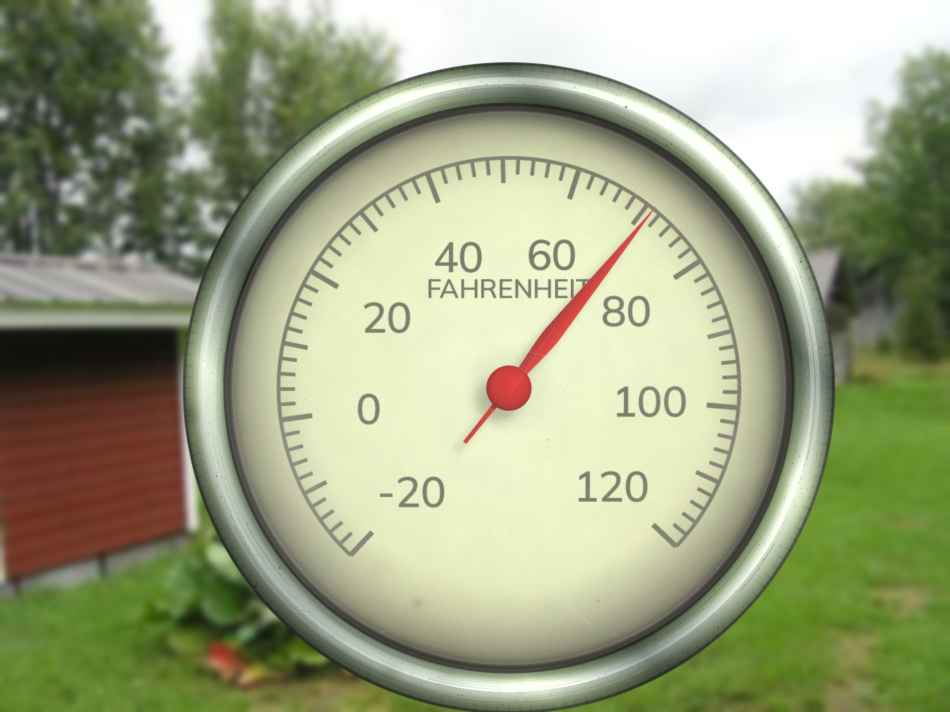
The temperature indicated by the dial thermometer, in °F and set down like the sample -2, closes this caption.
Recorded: 71
